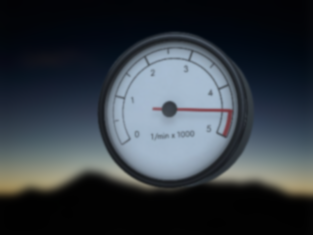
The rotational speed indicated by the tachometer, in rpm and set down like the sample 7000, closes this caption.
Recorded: 4500
